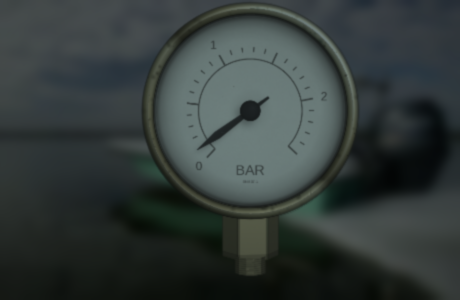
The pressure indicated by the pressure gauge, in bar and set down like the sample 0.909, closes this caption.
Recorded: 0.1
